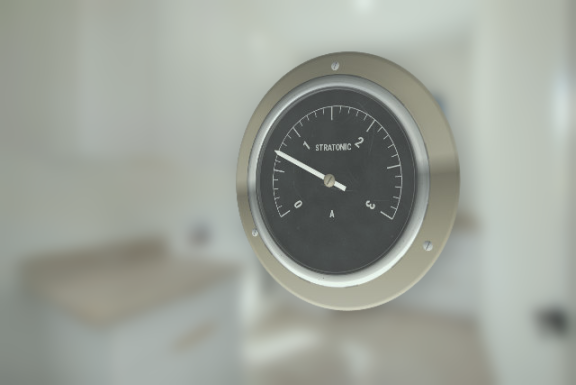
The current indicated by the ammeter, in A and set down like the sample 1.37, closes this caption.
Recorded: 0.7
